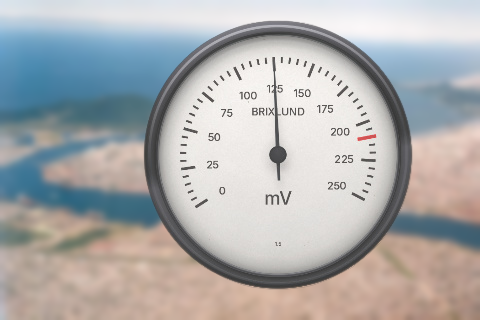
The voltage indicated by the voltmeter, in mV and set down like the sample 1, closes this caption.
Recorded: 125
